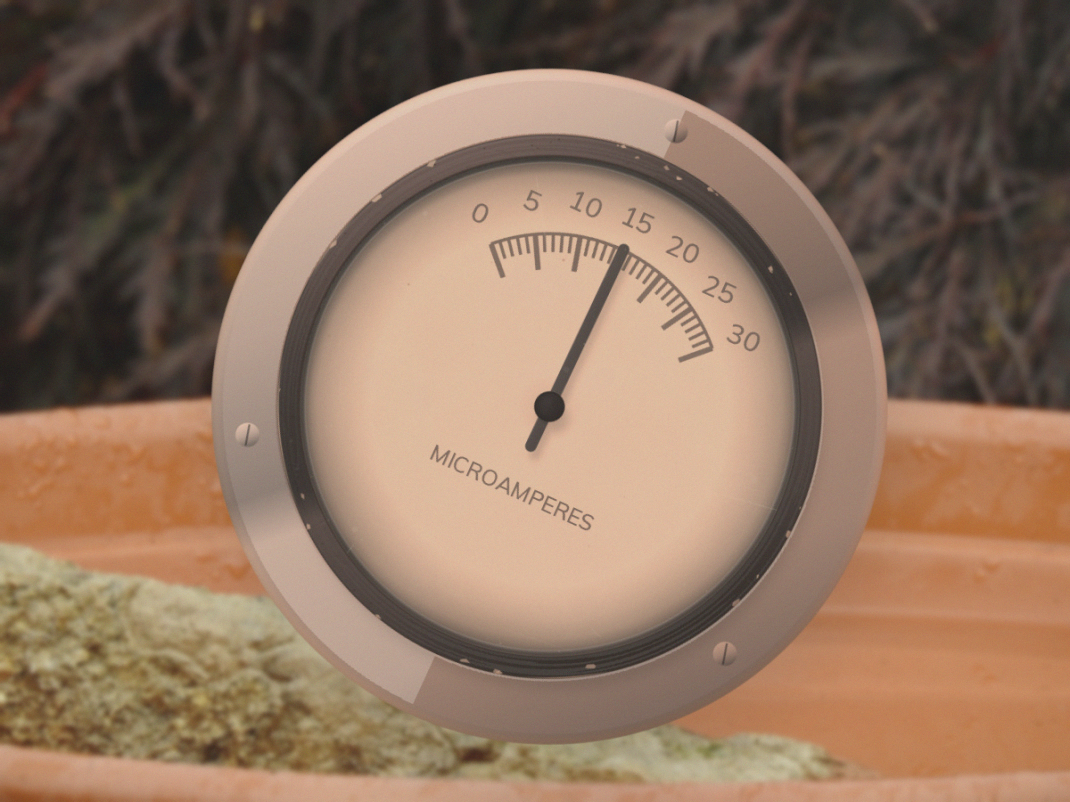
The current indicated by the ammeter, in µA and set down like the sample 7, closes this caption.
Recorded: 15
